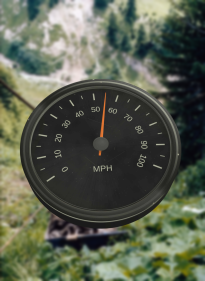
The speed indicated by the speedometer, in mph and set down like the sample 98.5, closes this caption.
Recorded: 55
